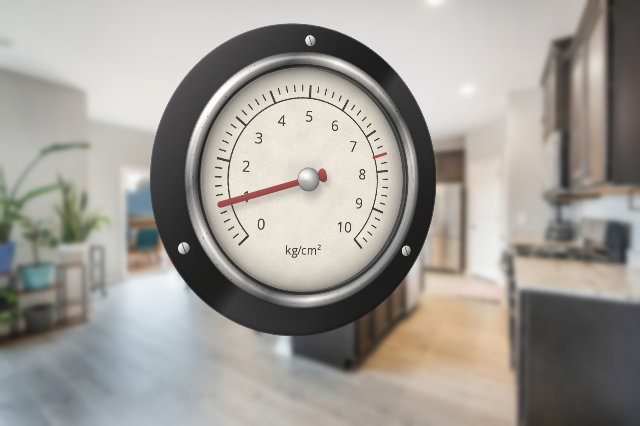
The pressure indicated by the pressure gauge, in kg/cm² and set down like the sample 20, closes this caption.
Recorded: 1
